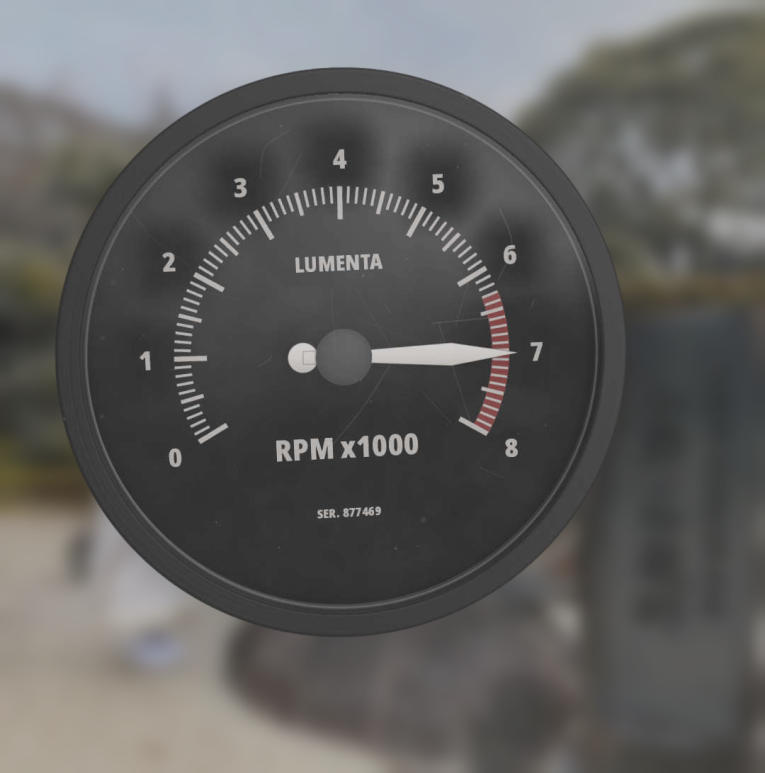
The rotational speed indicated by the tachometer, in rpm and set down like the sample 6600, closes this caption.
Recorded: 7000
